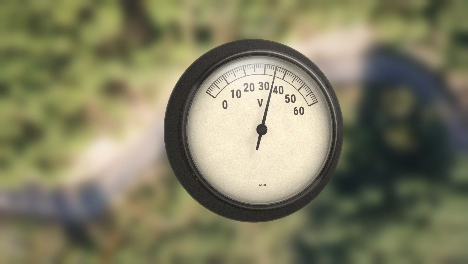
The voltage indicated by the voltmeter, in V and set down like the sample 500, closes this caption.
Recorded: 35
